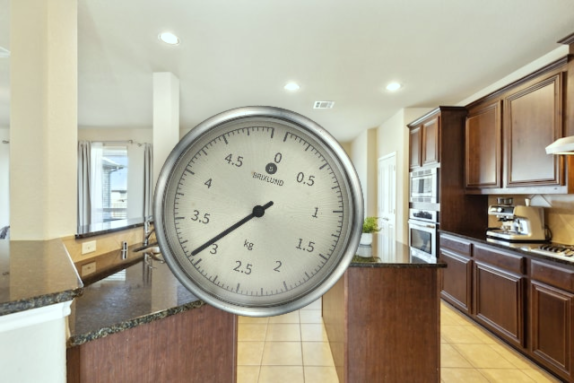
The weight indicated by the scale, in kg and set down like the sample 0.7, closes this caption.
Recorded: 3.1
